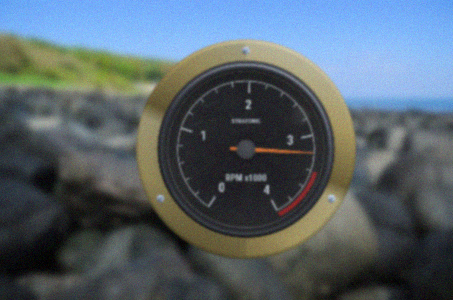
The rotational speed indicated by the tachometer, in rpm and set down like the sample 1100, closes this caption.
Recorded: 3200
